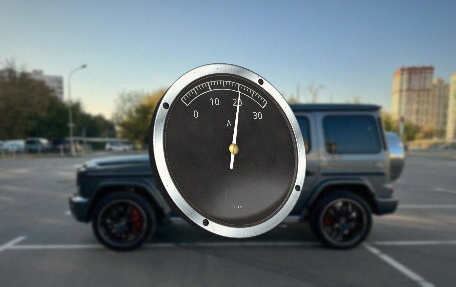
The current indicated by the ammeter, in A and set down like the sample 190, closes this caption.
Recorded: 20
